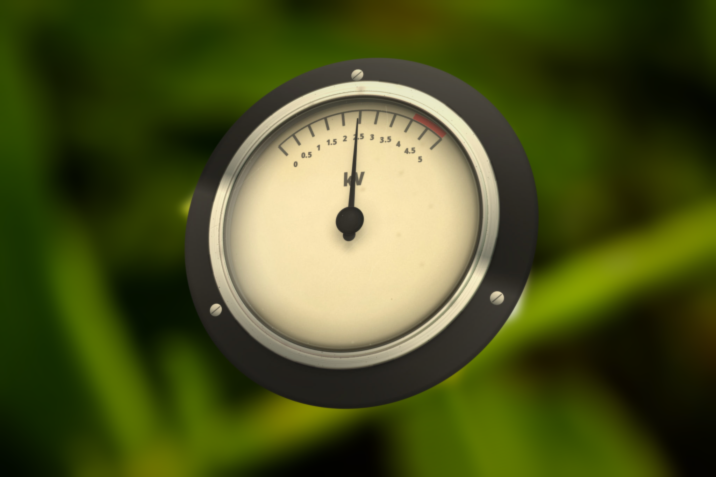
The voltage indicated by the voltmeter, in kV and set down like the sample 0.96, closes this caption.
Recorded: 2.5
